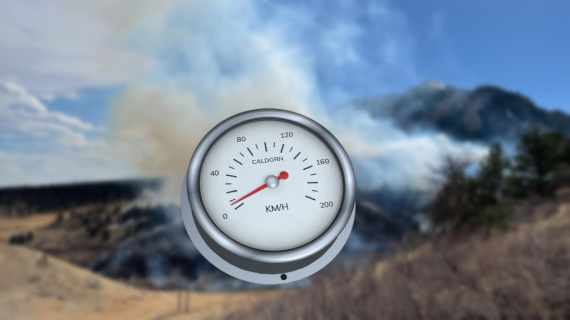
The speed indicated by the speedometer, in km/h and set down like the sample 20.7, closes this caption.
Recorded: 5
